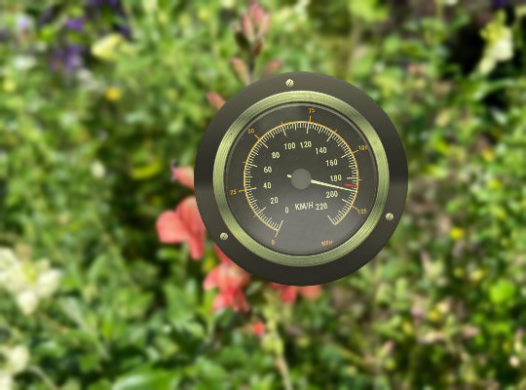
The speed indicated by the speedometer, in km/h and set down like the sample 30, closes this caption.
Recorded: 190
